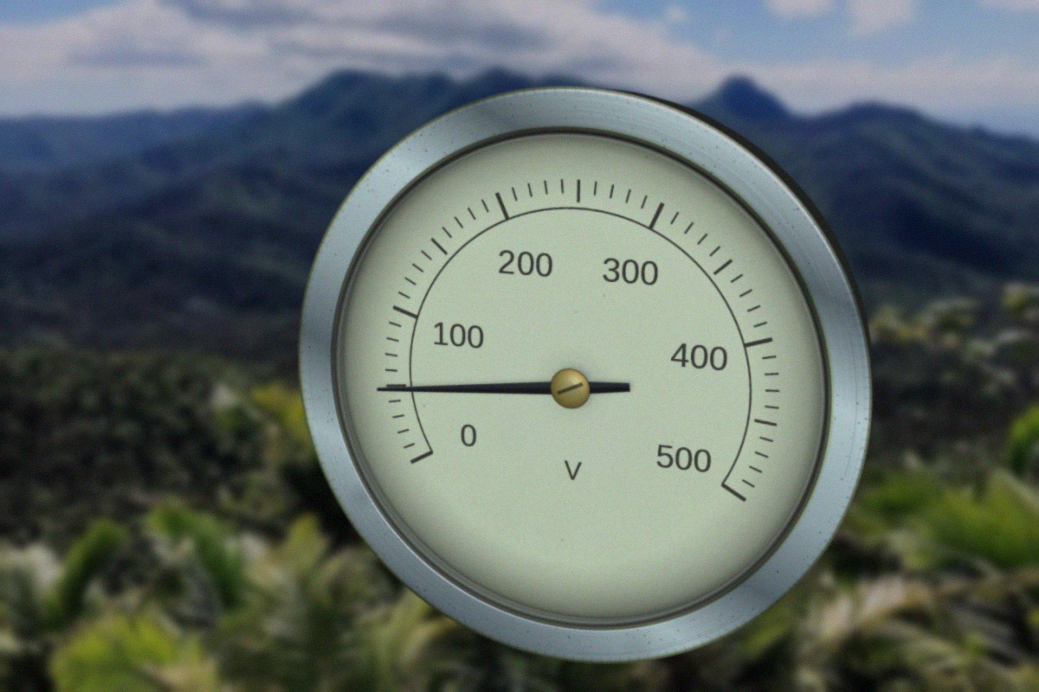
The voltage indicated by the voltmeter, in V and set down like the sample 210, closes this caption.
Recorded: 50
